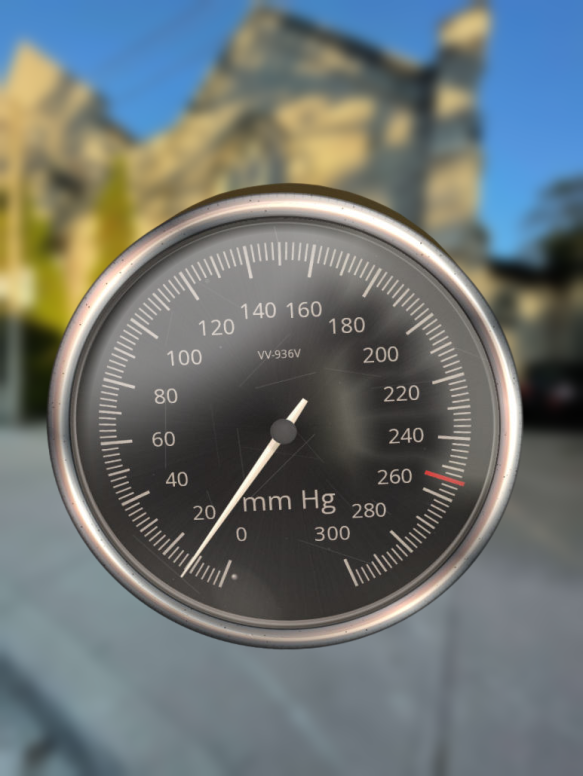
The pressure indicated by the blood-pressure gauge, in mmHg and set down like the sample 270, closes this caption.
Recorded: 12
